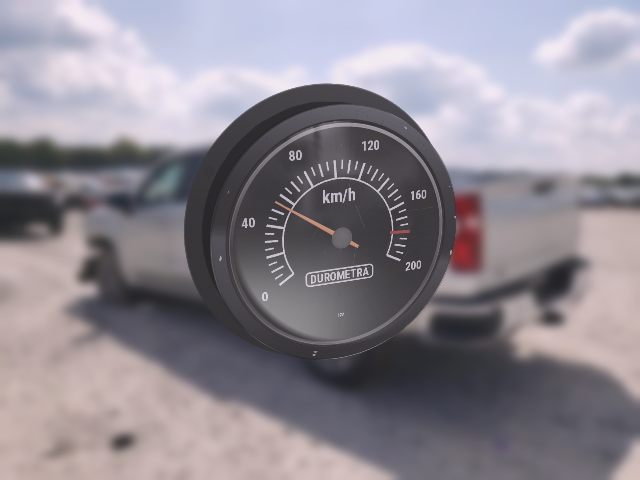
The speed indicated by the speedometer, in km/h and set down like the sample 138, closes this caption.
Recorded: 55
